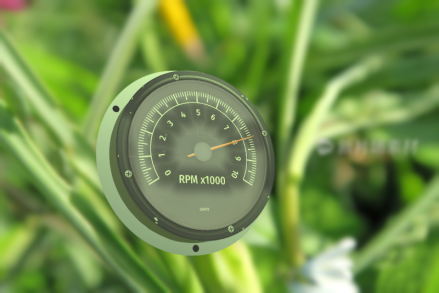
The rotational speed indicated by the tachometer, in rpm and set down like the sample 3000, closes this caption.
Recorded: 8000
